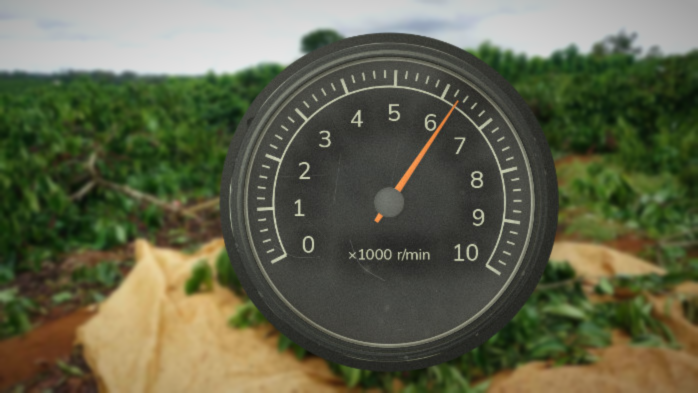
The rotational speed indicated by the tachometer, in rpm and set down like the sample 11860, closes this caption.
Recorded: 6300
